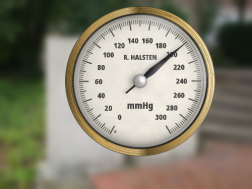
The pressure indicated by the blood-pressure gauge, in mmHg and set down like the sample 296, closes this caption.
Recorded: 200
